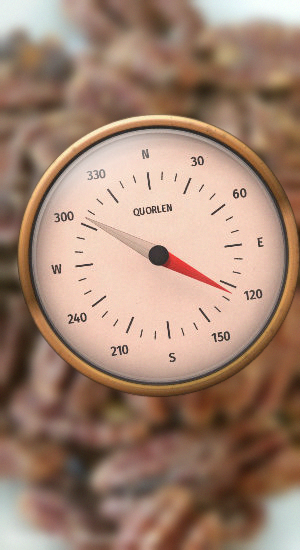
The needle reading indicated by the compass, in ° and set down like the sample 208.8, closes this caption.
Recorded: 125
